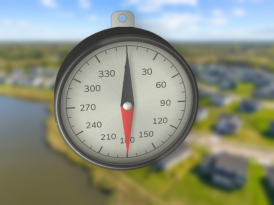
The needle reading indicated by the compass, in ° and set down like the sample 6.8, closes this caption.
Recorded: 180
